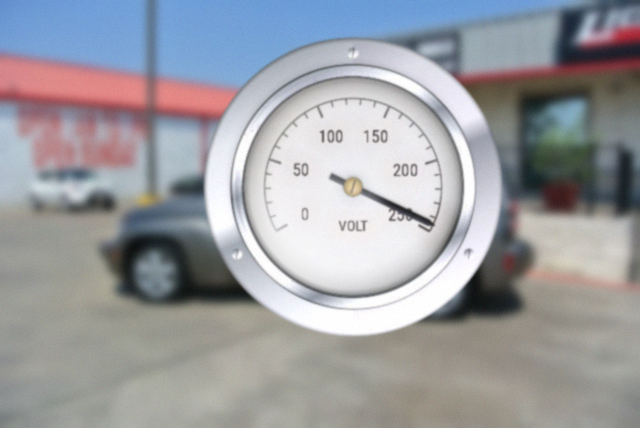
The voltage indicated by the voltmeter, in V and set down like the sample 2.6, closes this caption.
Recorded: 245
